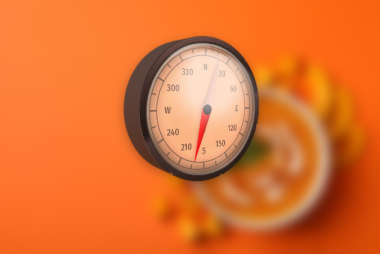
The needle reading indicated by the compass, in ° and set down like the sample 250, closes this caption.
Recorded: 195
